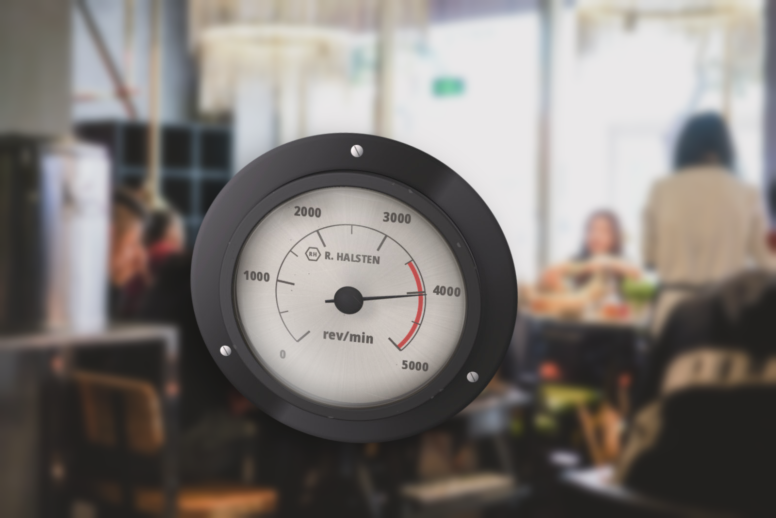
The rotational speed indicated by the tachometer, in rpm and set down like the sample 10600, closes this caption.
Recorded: 4000
